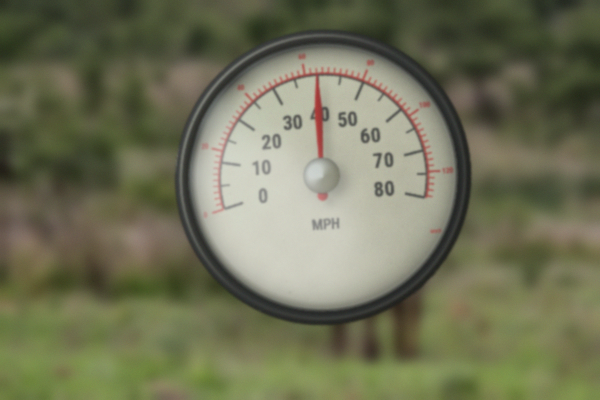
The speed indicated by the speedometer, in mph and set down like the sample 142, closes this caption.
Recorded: 40
